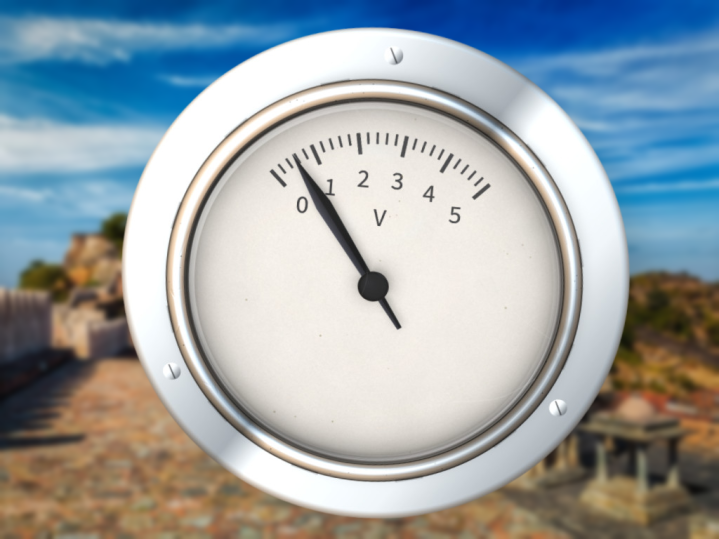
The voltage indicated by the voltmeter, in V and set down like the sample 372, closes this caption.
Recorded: 0.6
